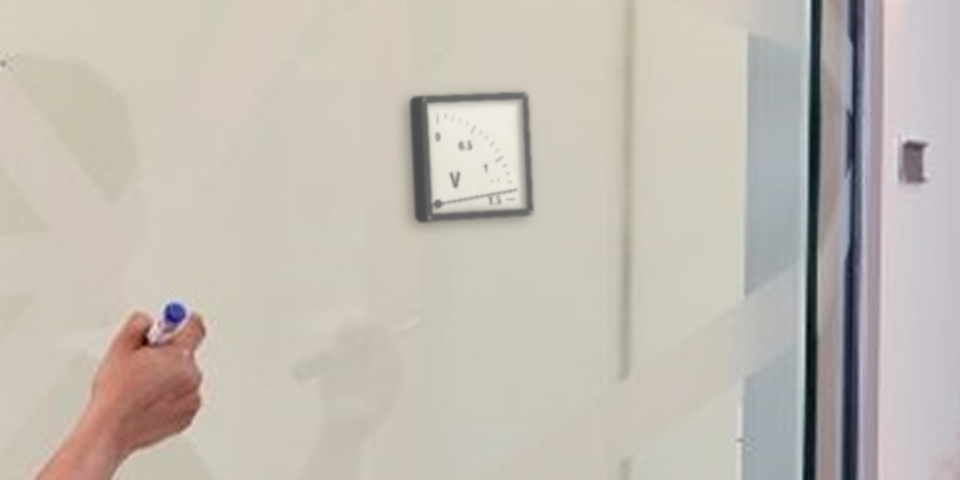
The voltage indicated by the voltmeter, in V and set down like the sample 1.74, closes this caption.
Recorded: 1.4
